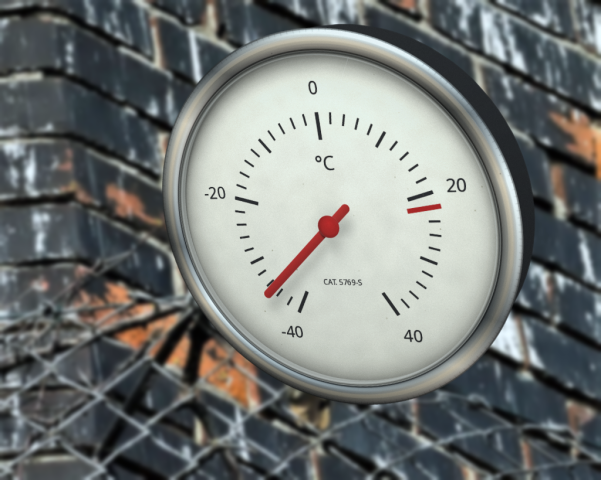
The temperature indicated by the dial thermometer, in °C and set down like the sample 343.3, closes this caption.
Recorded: -35
